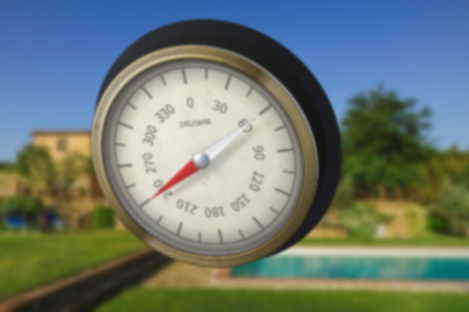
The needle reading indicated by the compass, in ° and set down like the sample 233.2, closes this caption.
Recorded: 240
